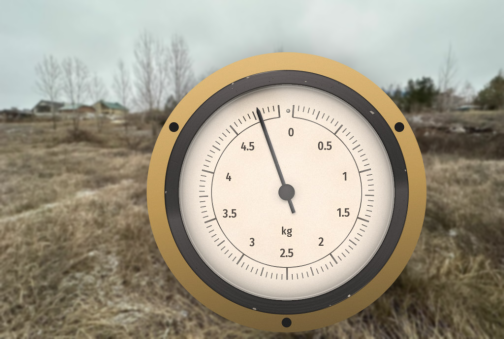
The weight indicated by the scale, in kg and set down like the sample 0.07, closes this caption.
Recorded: 4.8
